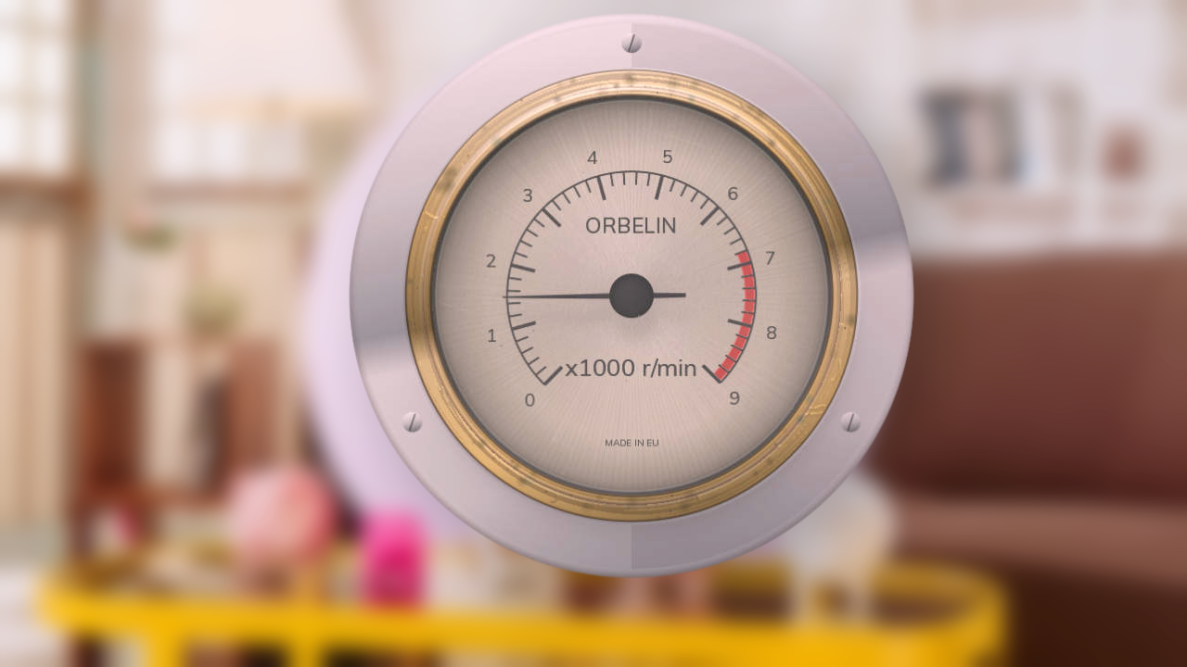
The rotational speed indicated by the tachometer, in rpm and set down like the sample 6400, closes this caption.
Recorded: 1500
